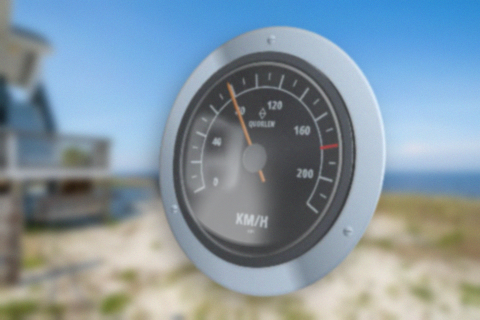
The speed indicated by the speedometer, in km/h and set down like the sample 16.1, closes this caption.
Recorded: 80
